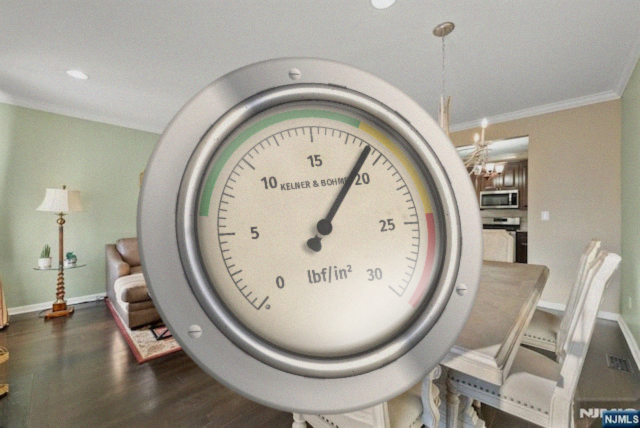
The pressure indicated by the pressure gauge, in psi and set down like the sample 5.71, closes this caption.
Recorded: 19
